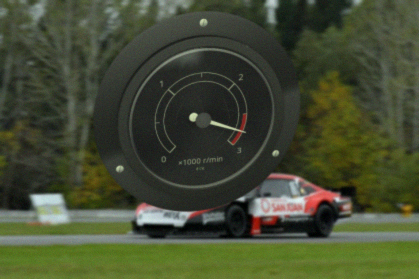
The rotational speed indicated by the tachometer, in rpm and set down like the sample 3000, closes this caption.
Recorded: 2750
